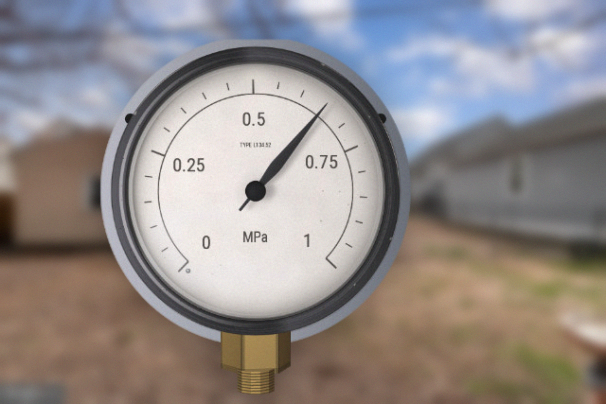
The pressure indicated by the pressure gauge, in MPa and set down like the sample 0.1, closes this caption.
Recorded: 0.65
